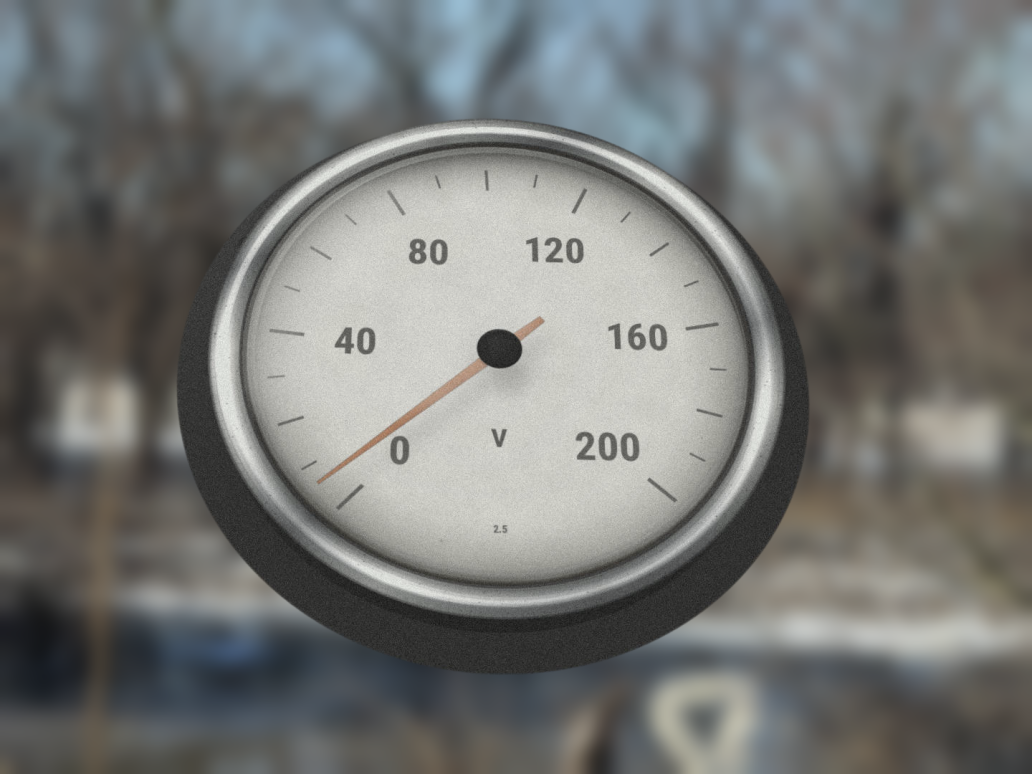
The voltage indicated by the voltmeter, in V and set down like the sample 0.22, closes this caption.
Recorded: 5
